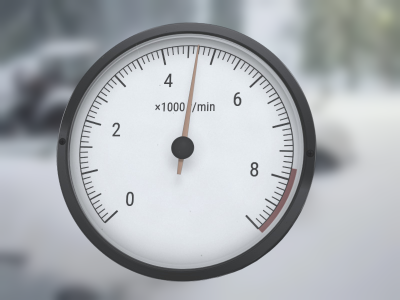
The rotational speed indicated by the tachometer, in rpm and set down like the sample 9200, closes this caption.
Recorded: 4700
